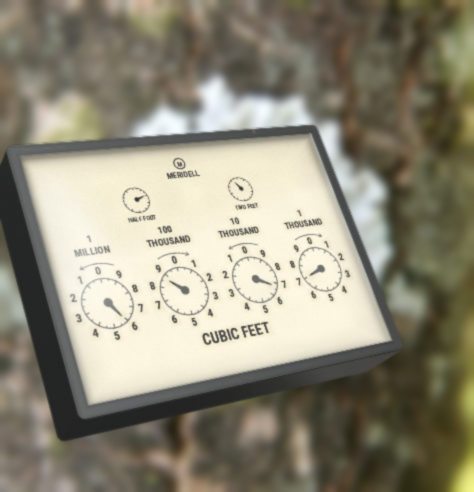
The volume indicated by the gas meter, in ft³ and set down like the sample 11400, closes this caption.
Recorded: 586700
